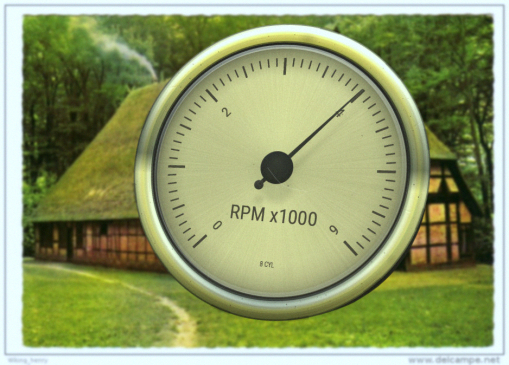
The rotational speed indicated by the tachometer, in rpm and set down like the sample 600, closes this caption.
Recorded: 4000
